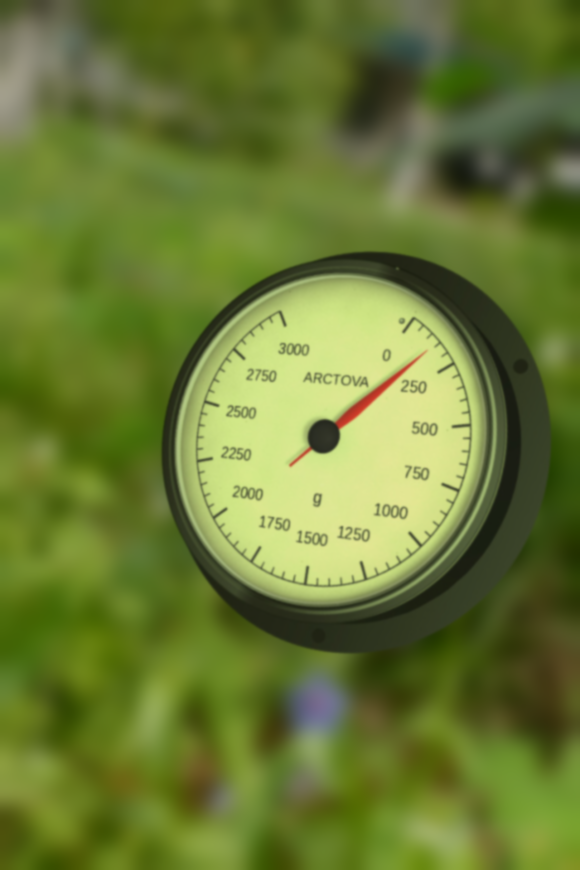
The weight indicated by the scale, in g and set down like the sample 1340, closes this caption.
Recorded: 150
